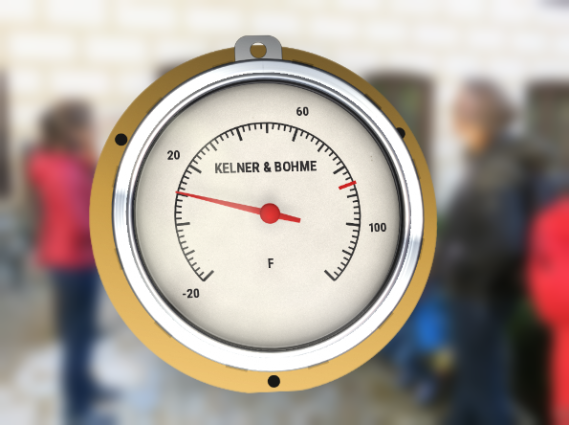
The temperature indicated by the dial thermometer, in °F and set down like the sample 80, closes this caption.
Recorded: 10
